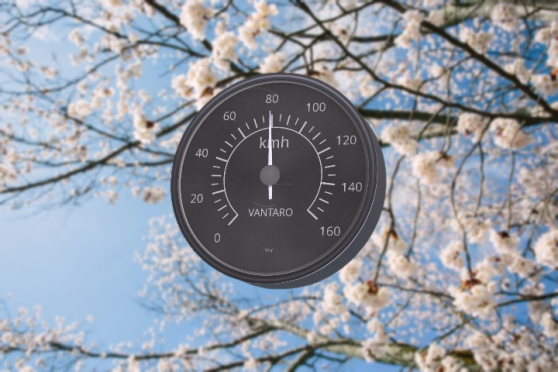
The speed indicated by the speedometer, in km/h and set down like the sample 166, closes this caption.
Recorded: 80
